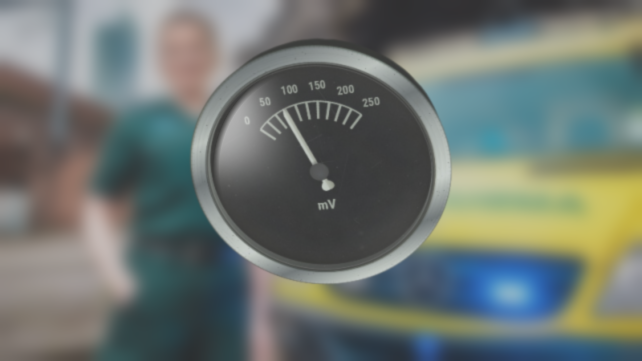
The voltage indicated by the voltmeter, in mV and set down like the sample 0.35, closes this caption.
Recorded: 75
